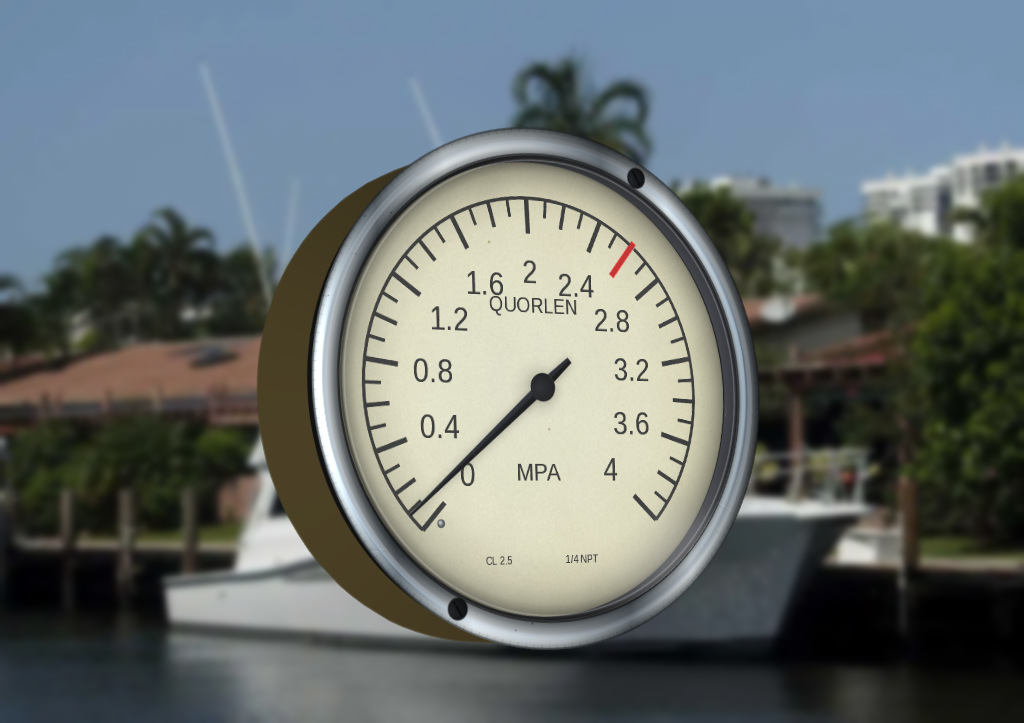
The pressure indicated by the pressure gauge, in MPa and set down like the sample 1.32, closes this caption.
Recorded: 0.1
